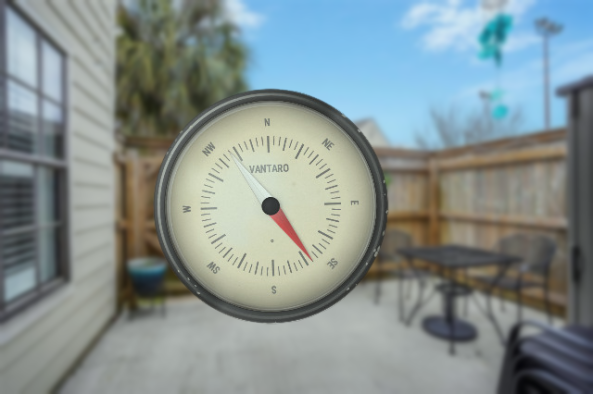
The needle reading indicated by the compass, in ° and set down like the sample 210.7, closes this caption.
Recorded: 145
